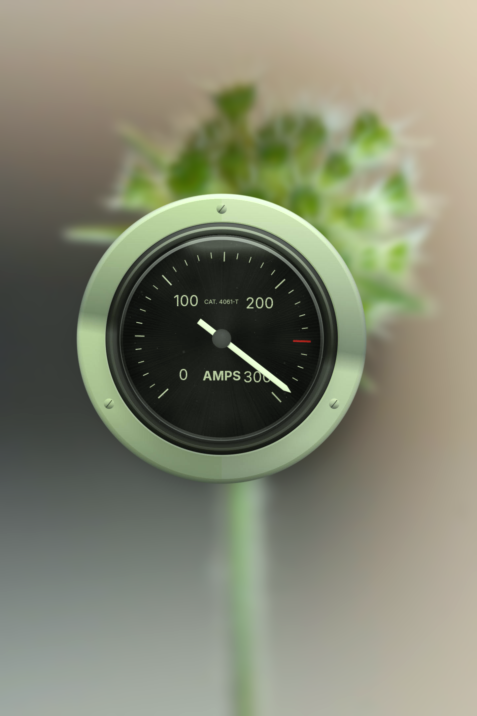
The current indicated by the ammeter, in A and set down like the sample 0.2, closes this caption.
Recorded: 290
